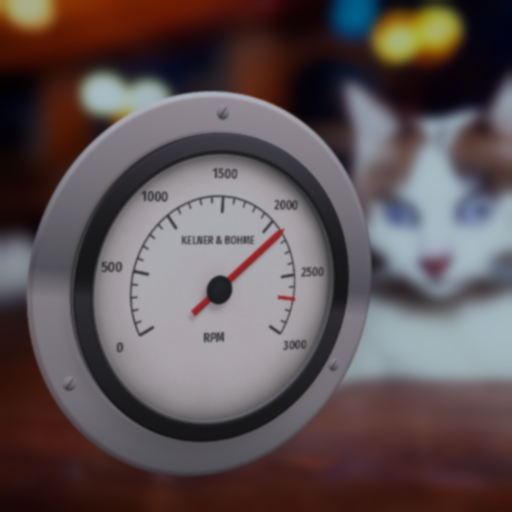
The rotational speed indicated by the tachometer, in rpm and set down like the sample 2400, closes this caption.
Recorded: 2100
